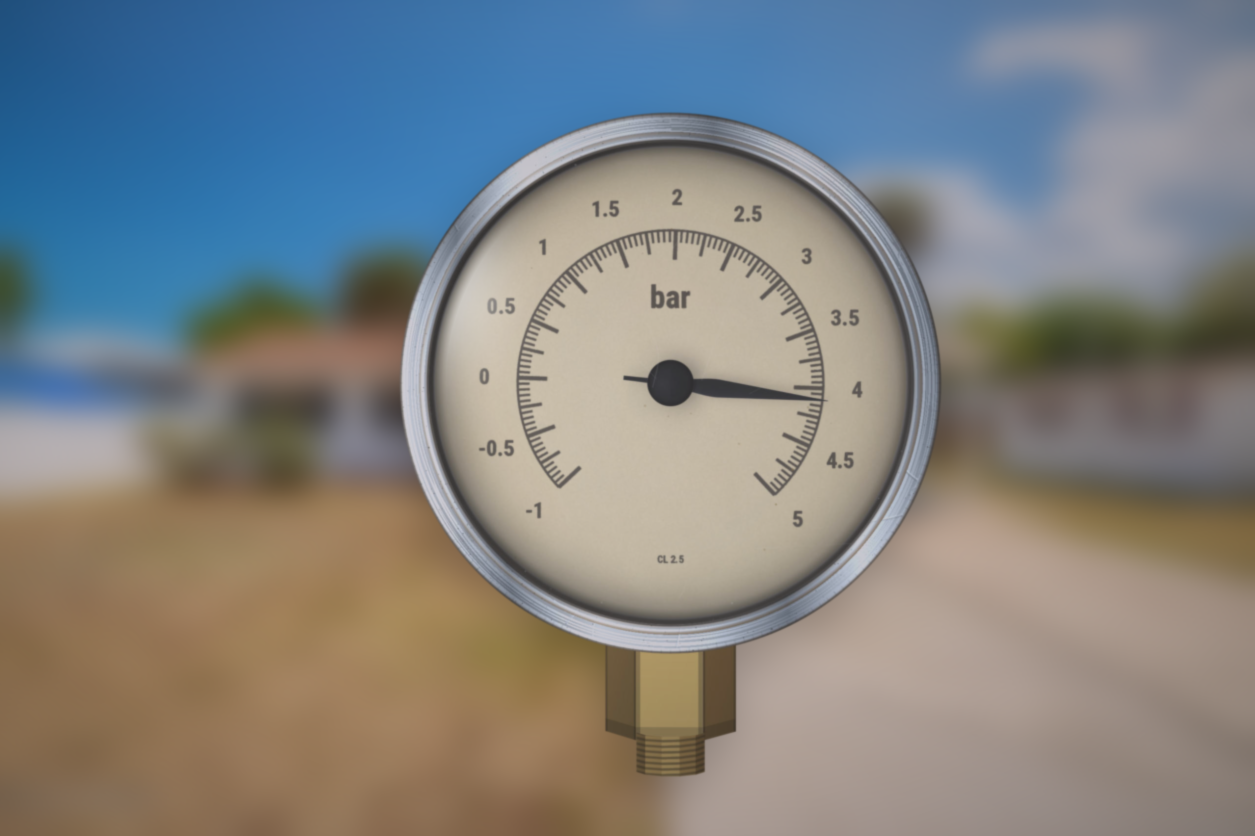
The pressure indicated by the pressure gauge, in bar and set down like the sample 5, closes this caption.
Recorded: 4.1
